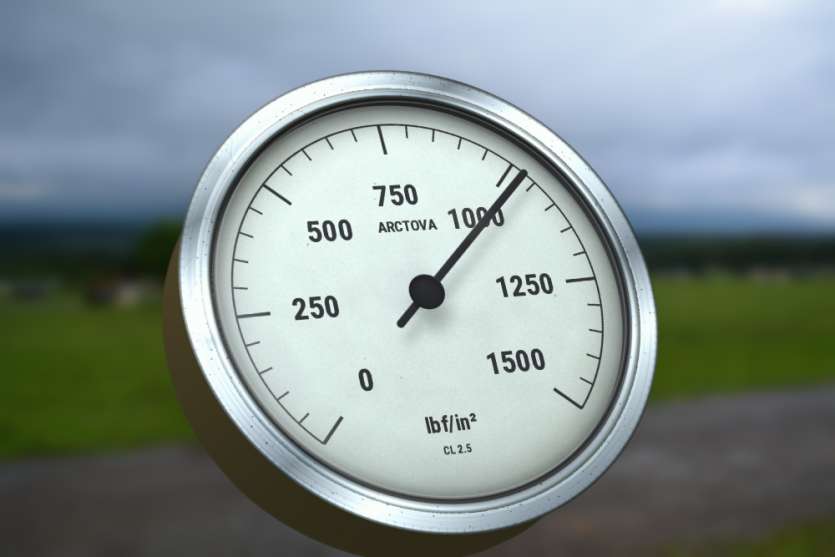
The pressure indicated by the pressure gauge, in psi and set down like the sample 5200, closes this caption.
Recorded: 1025
